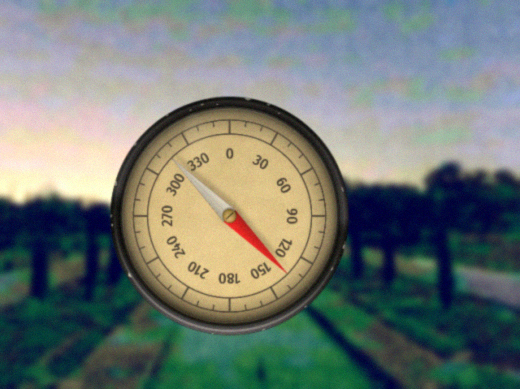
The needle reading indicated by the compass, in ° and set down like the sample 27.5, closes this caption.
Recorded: 135
